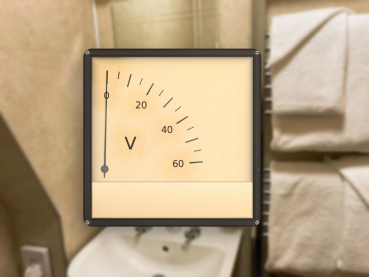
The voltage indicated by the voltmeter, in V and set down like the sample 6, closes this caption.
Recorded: 0
